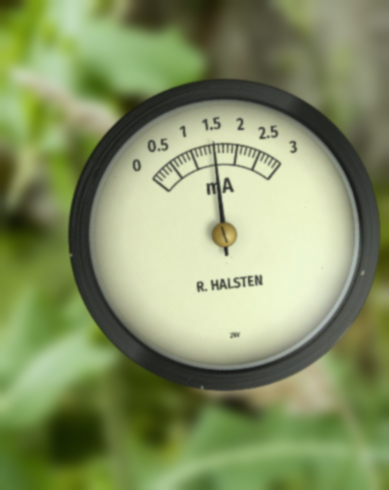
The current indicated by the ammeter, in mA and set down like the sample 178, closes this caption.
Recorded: 1.5
